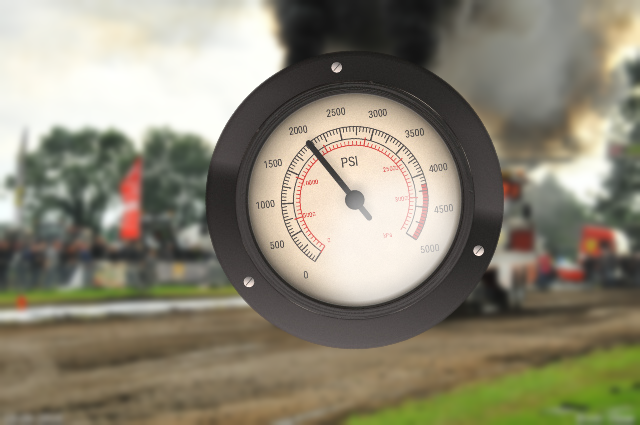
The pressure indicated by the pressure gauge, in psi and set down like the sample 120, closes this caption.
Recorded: 2000
